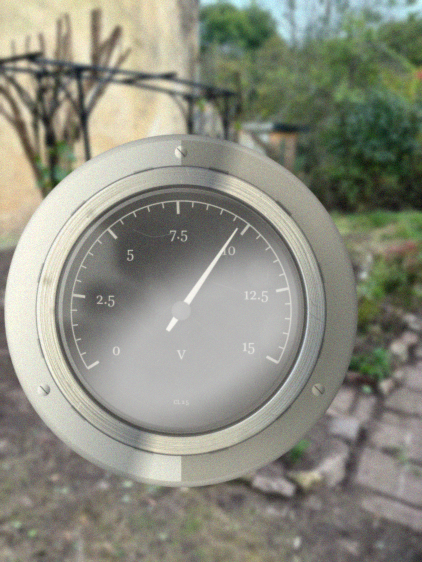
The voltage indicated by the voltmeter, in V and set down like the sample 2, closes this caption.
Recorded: 9.75
